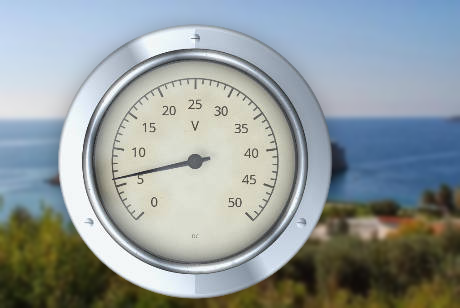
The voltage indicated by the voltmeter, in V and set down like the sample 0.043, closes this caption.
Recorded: 6
